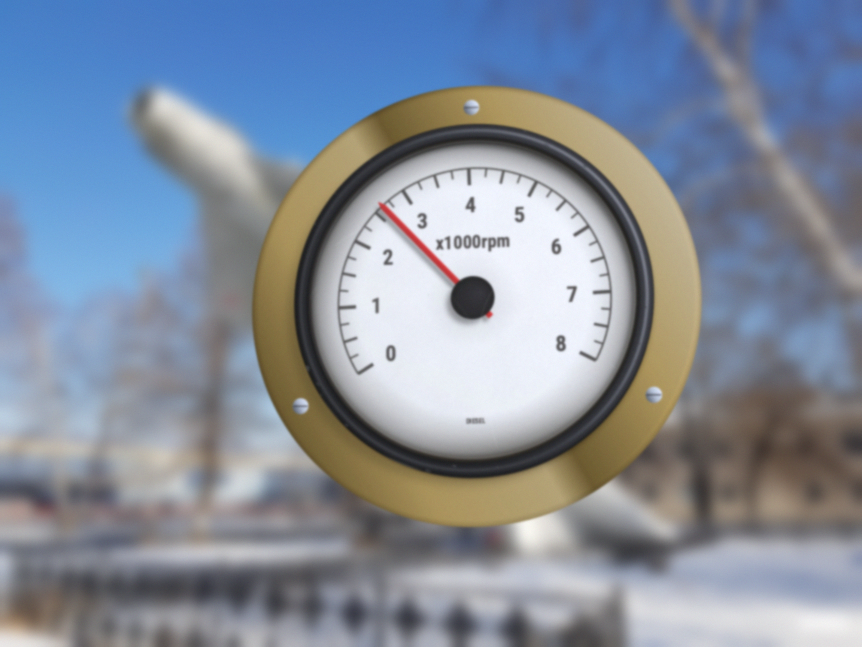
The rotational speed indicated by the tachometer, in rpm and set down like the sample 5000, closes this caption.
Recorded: 2625
